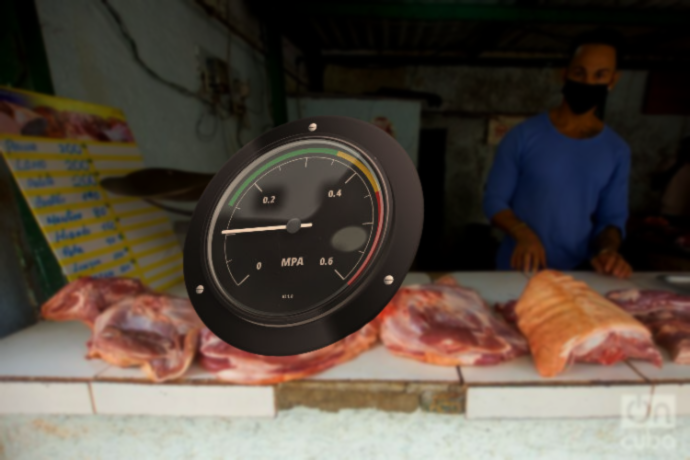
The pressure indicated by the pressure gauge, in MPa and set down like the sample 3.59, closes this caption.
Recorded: 0.1
